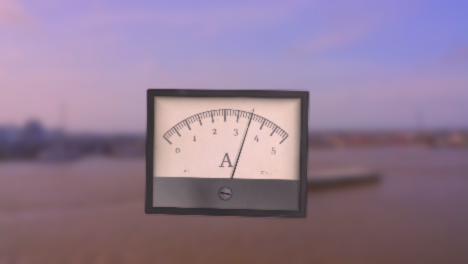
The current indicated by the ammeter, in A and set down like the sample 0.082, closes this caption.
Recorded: 3.5
